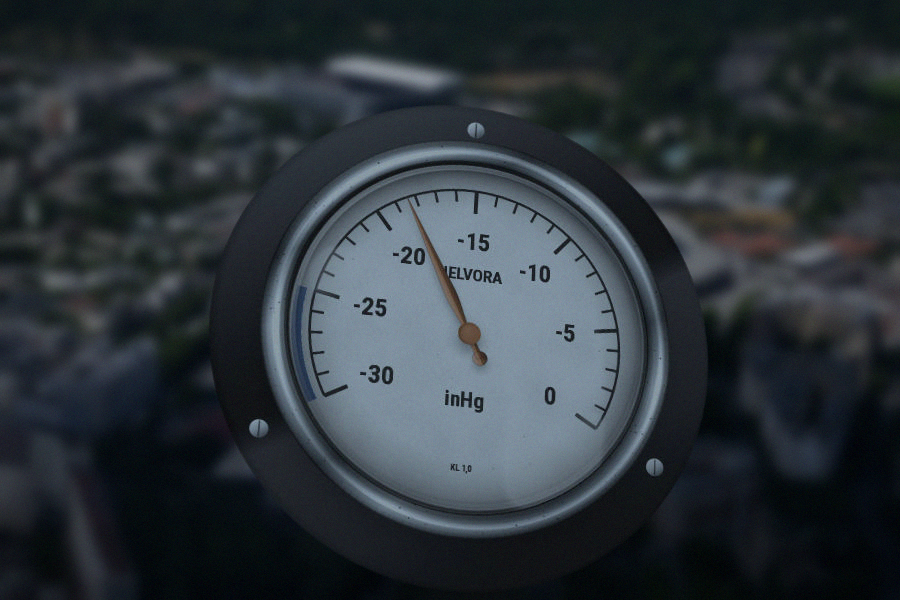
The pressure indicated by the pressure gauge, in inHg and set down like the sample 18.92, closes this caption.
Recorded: -18.5
